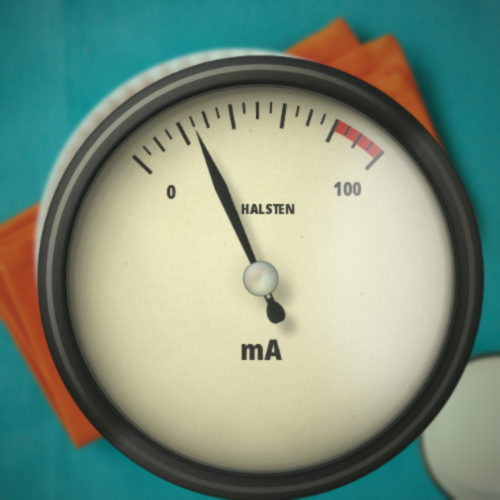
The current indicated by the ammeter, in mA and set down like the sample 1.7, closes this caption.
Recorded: 25
